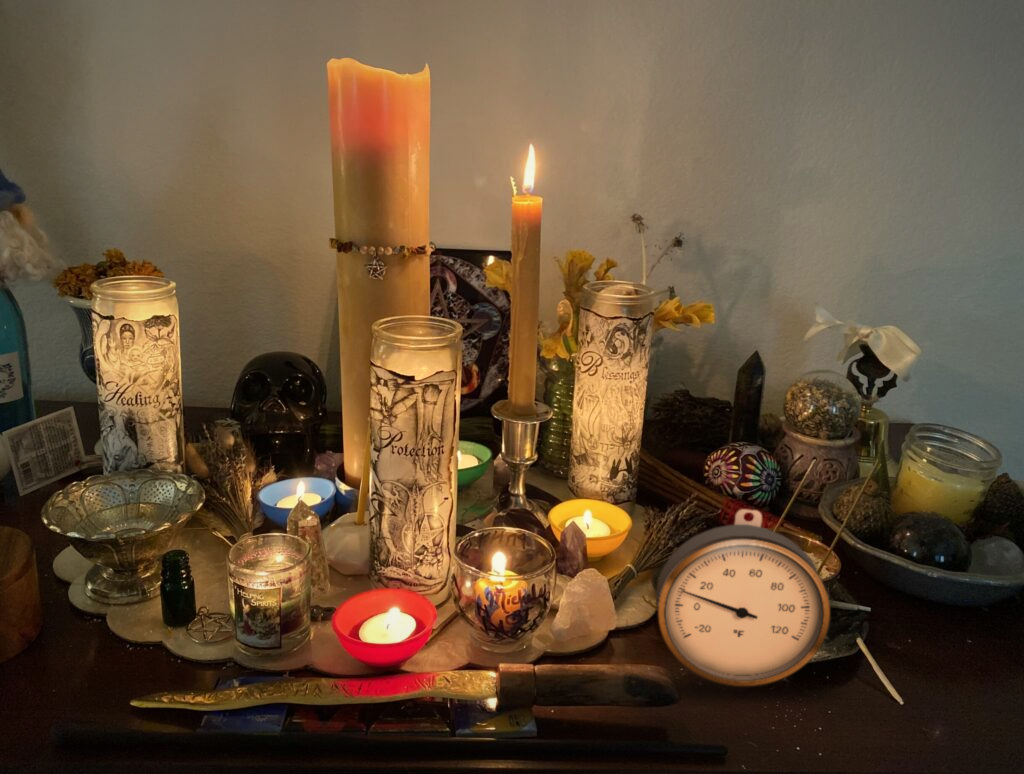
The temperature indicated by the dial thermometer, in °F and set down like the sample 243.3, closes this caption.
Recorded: 10
